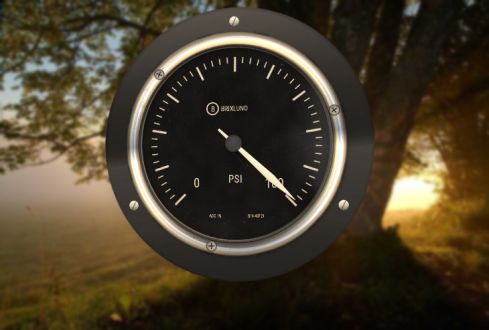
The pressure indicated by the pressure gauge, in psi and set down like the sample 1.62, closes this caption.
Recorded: 99
